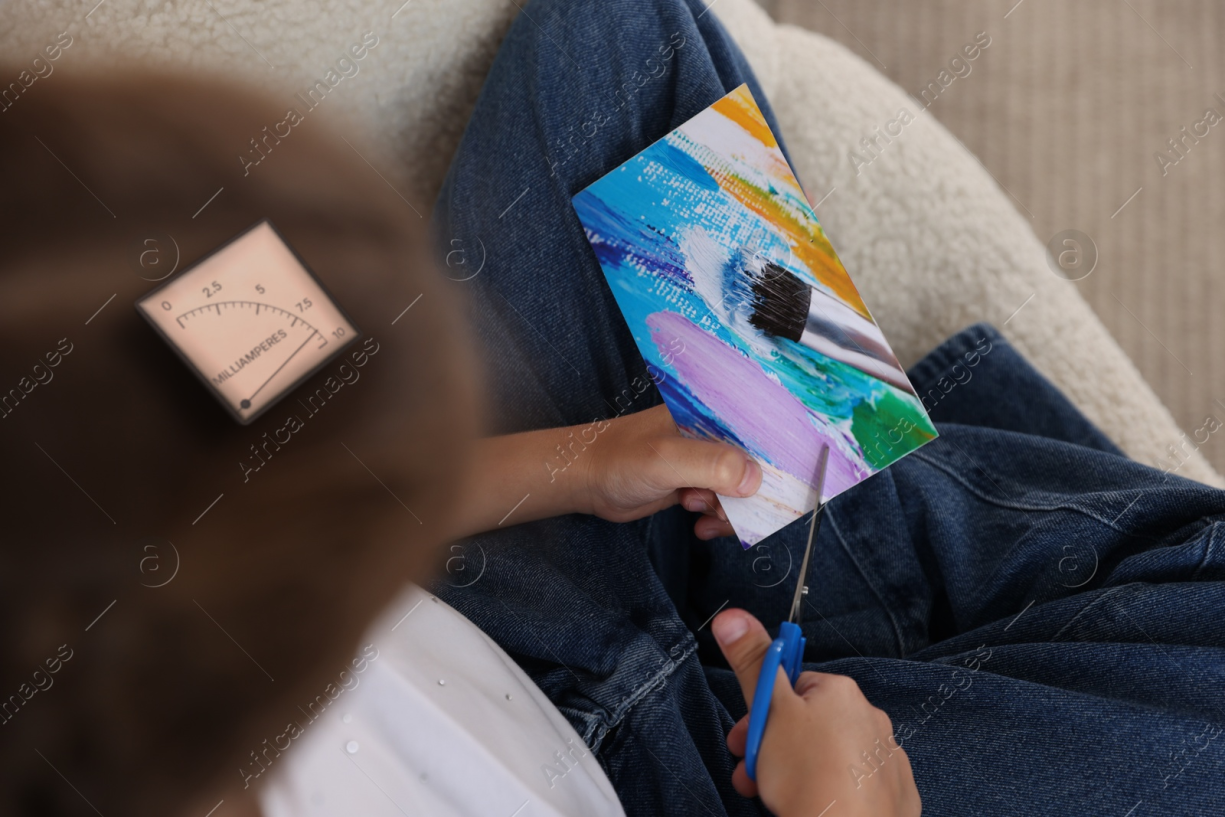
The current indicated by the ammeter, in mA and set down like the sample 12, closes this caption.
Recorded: 9
